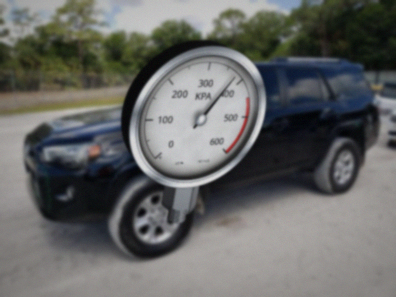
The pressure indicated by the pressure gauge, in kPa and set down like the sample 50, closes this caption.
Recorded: 375
